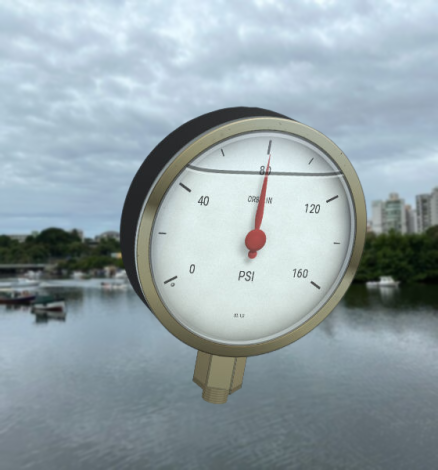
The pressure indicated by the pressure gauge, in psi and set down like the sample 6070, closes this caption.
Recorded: 80
